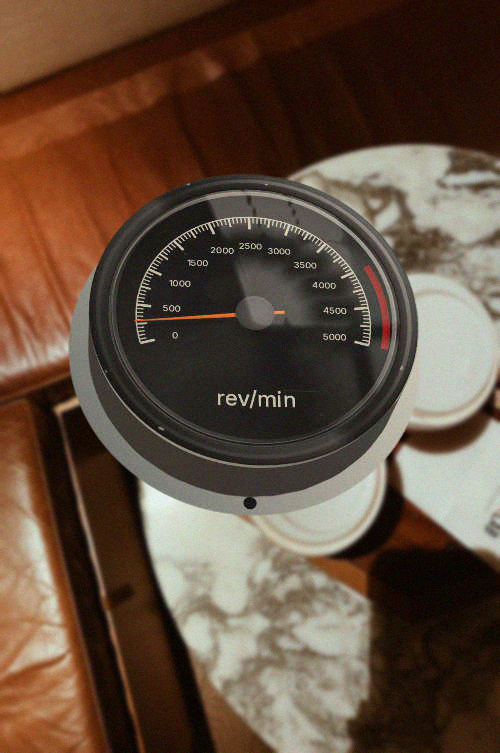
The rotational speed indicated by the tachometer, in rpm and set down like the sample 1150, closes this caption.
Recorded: 250
